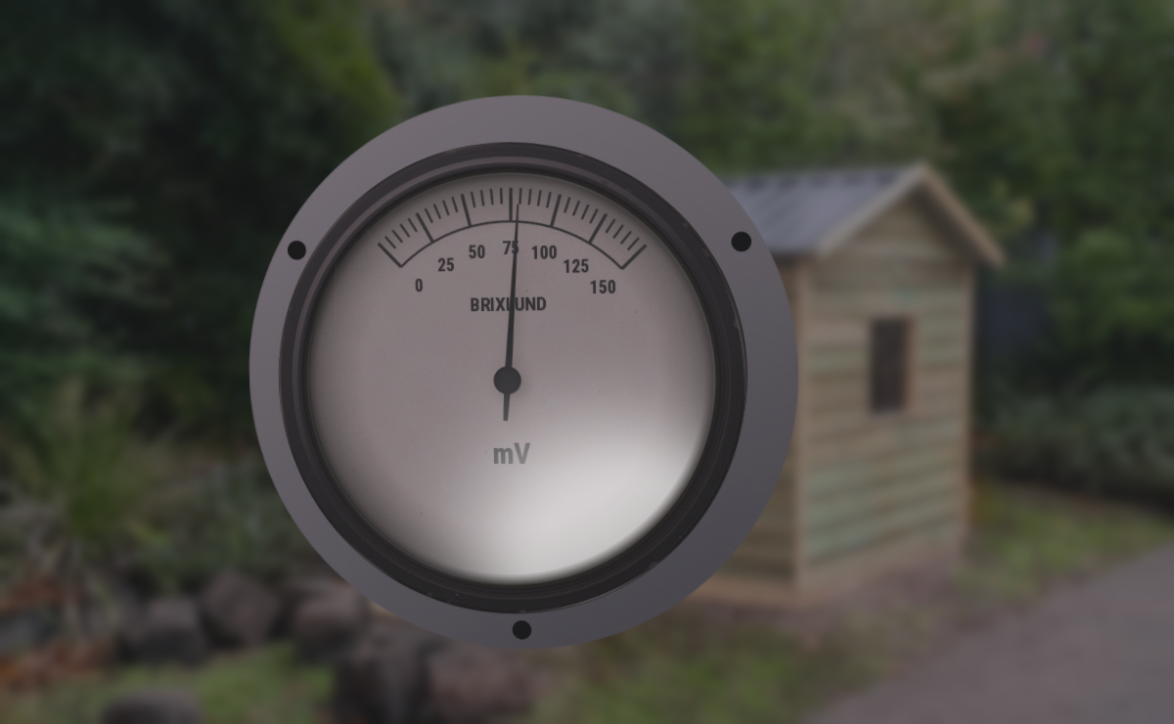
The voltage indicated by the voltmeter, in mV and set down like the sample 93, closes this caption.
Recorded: 80
